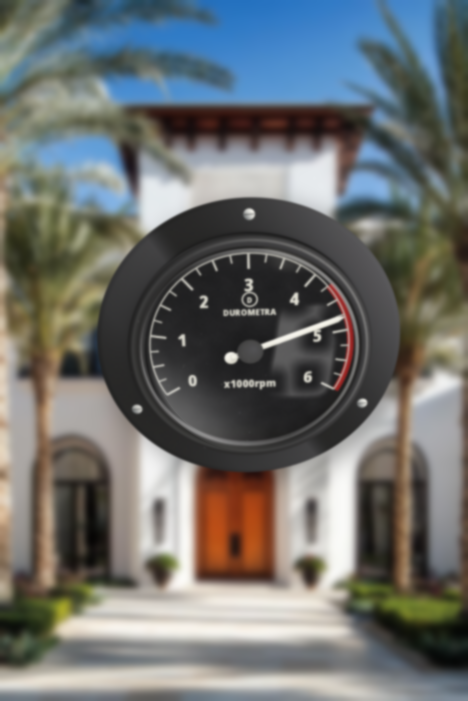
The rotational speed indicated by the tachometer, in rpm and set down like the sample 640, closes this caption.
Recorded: 4750
